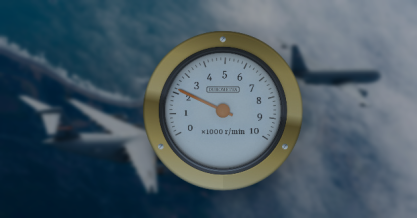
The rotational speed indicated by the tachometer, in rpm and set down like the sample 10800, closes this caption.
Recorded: 2200
